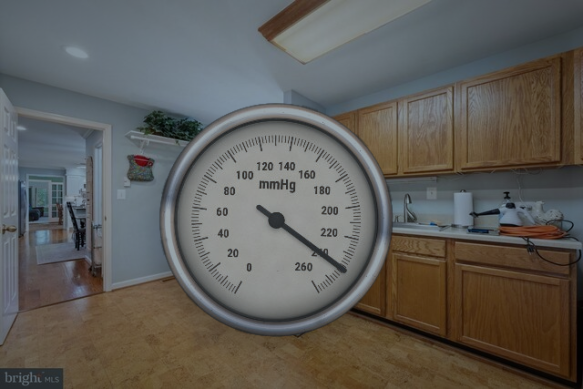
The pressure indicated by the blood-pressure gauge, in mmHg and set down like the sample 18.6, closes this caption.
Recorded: 240
